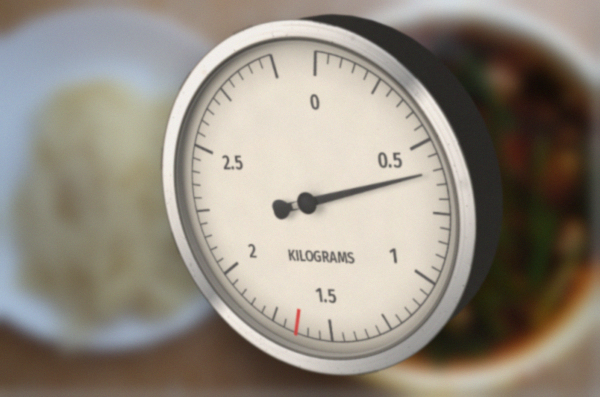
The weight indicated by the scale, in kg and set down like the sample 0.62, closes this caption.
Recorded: 0.6
